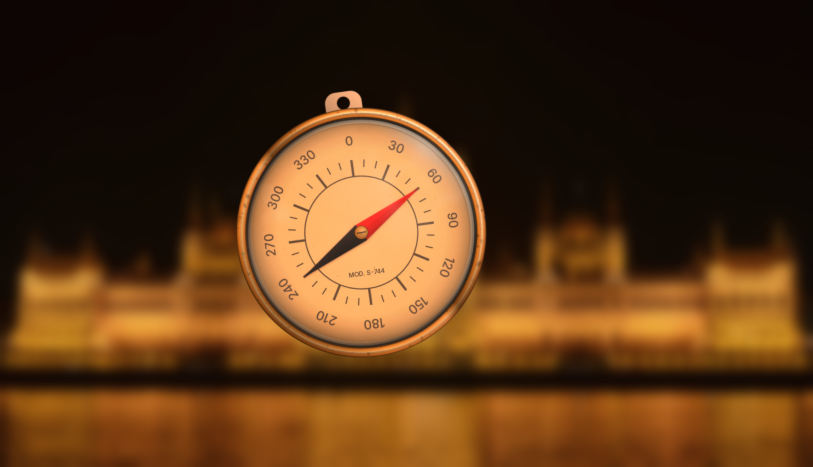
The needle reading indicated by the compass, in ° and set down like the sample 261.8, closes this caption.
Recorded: 60
